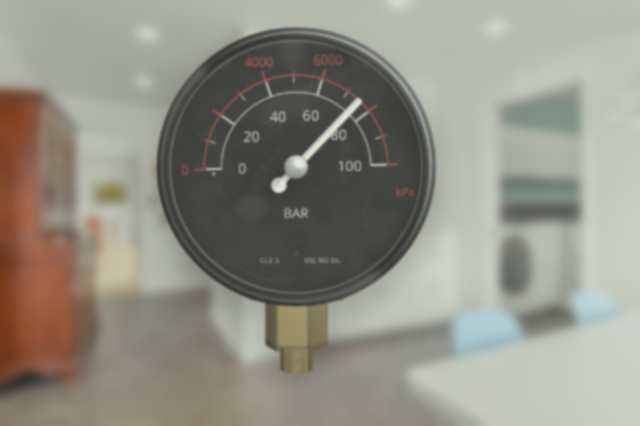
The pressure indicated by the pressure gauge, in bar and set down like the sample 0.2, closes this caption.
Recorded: 75
